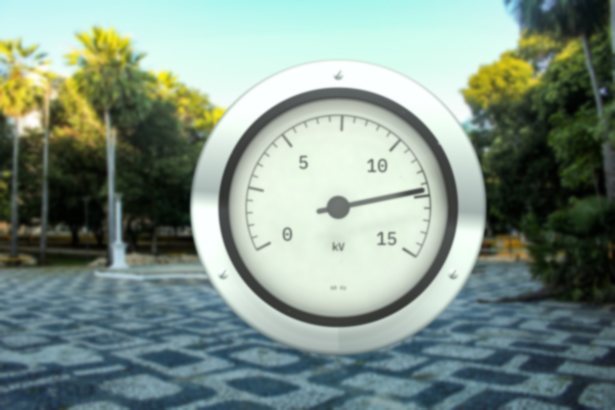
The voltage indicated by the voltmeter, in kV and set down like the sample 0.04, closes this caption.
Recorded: 12.25
